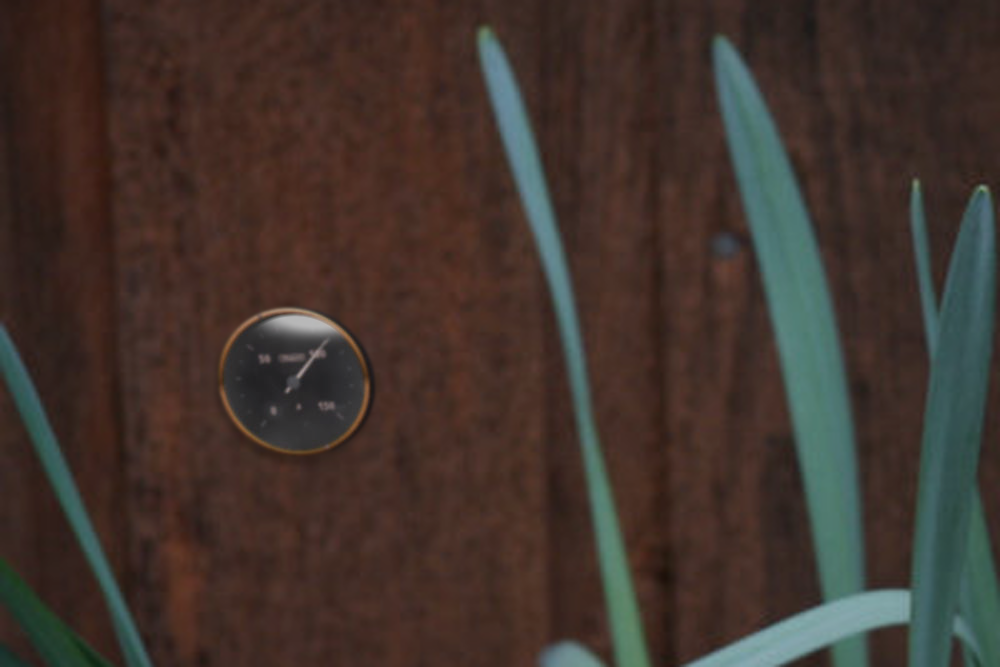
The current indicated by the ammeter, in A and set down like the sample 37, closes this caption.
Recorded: 100
